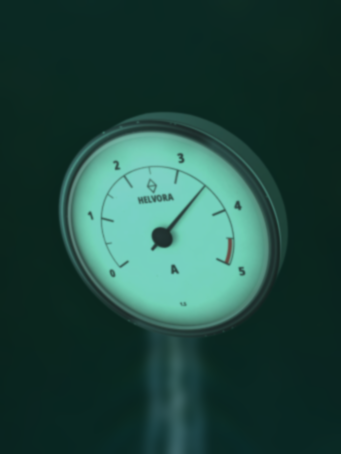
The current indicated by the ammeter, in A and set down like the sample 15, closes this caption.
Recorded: 3.5
